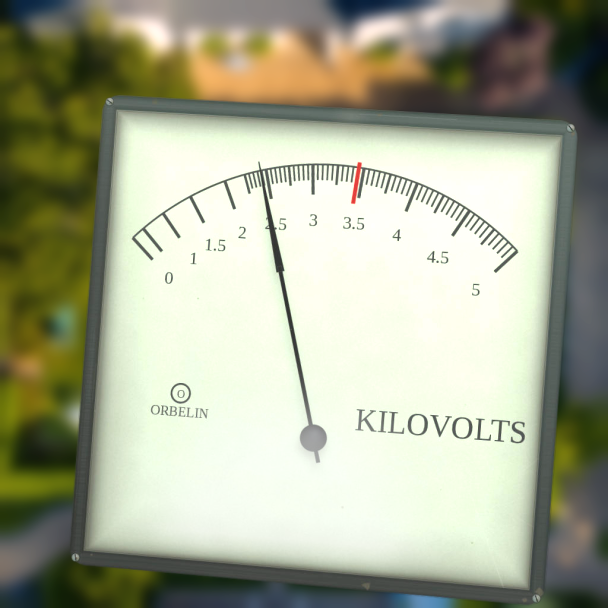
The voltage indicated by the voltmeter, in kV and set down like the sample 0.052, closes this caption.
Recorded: 2.45
